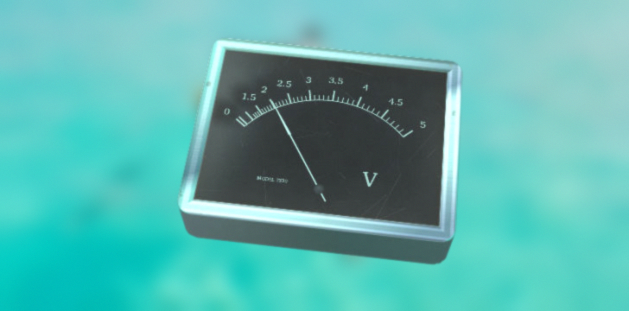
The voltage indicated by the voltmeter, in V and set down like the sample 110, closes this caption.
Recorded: 2
